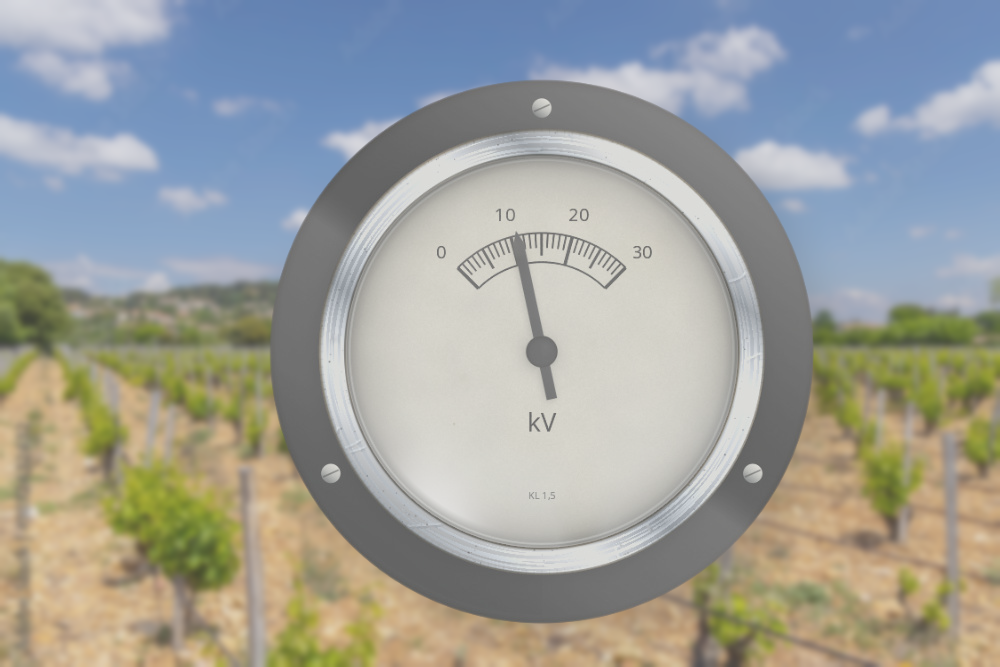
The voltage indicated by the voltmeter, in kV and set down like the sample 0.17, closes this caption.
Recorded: 11
